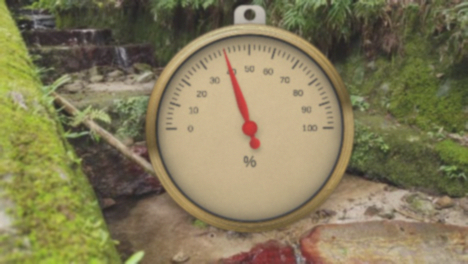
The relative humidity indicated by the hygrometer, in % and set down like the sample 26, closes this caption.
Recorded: 40
